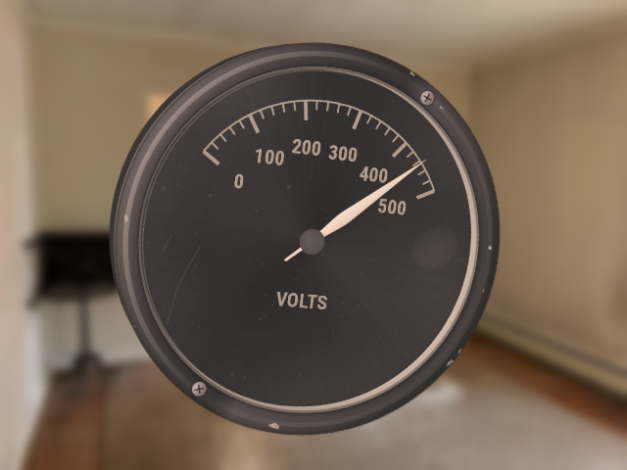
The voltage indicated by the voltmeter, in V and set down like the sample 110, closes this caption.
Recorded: 440
